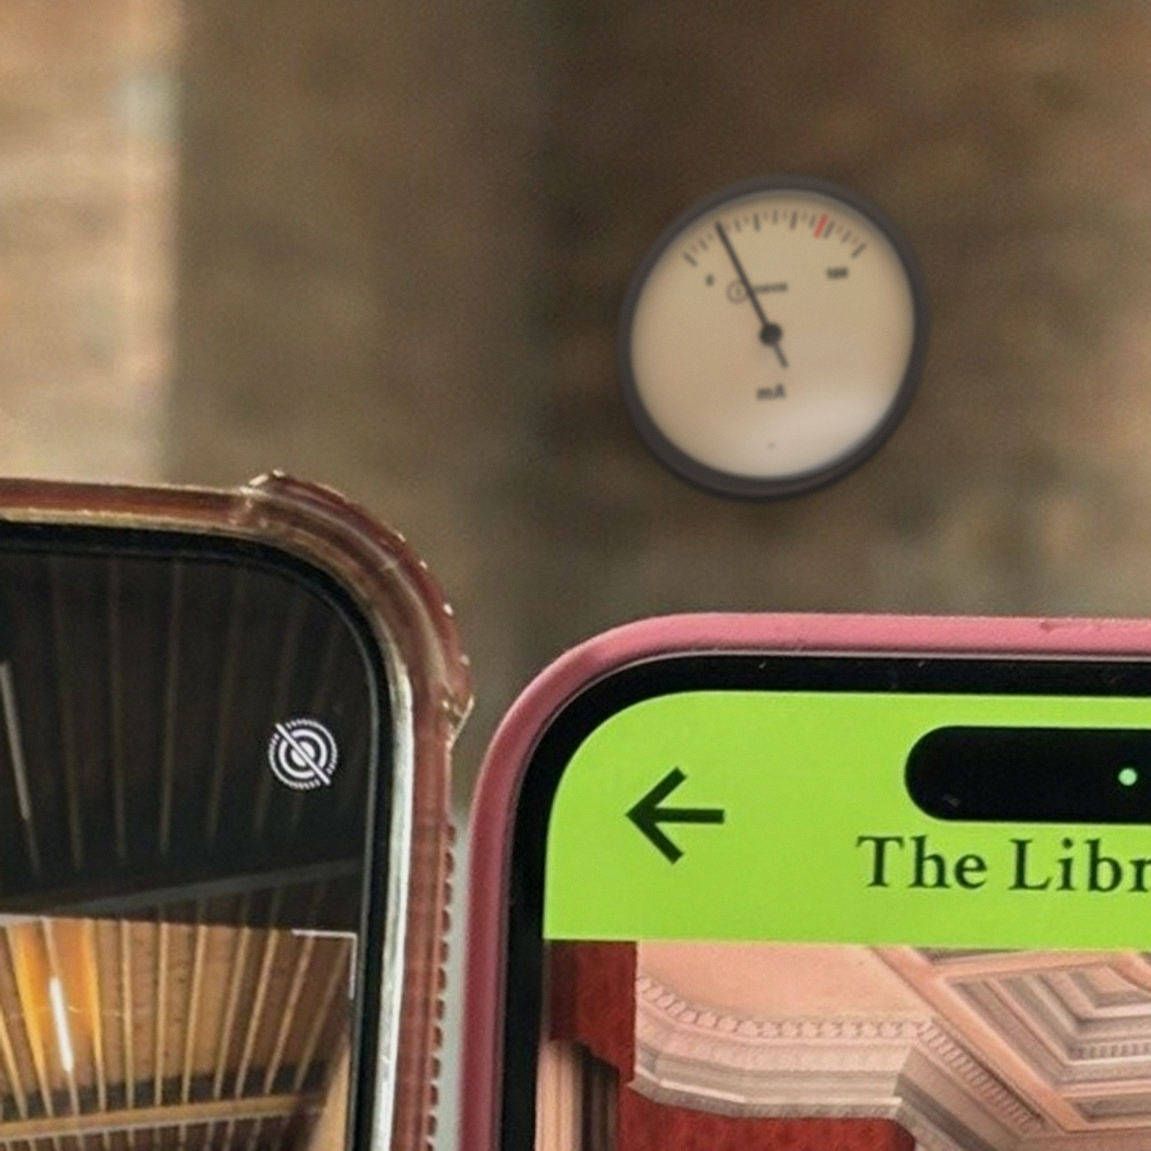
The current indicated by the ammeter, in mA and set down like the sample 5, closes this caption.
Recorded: 20
